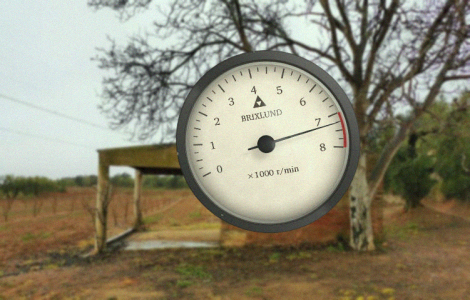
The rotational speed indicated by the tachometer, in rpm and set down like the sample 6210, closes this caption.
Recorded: 7250
